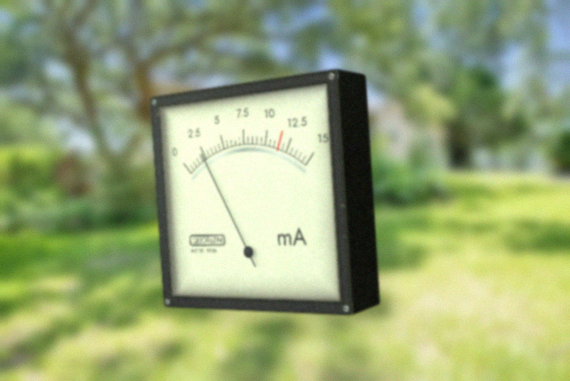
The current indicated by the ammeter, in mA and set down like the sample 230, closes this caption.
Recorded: 2.5
